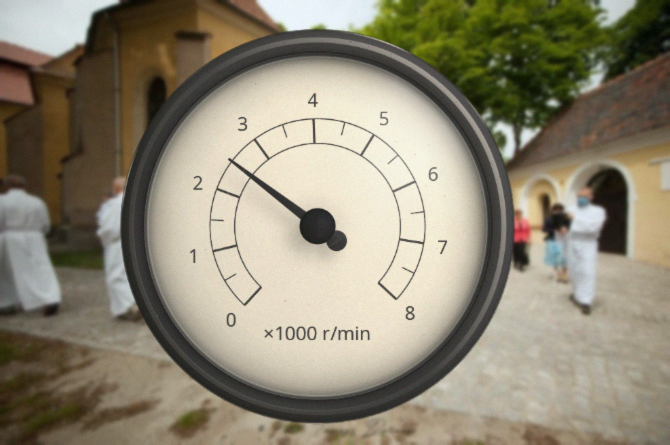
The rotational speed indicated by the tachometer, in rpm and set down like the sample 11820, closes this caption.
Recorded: 2500
